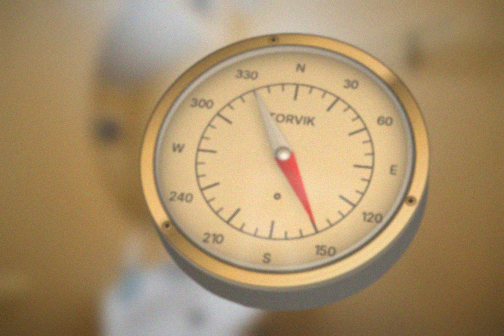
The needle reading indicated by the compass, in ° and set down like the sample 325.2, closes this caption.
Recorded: 150
